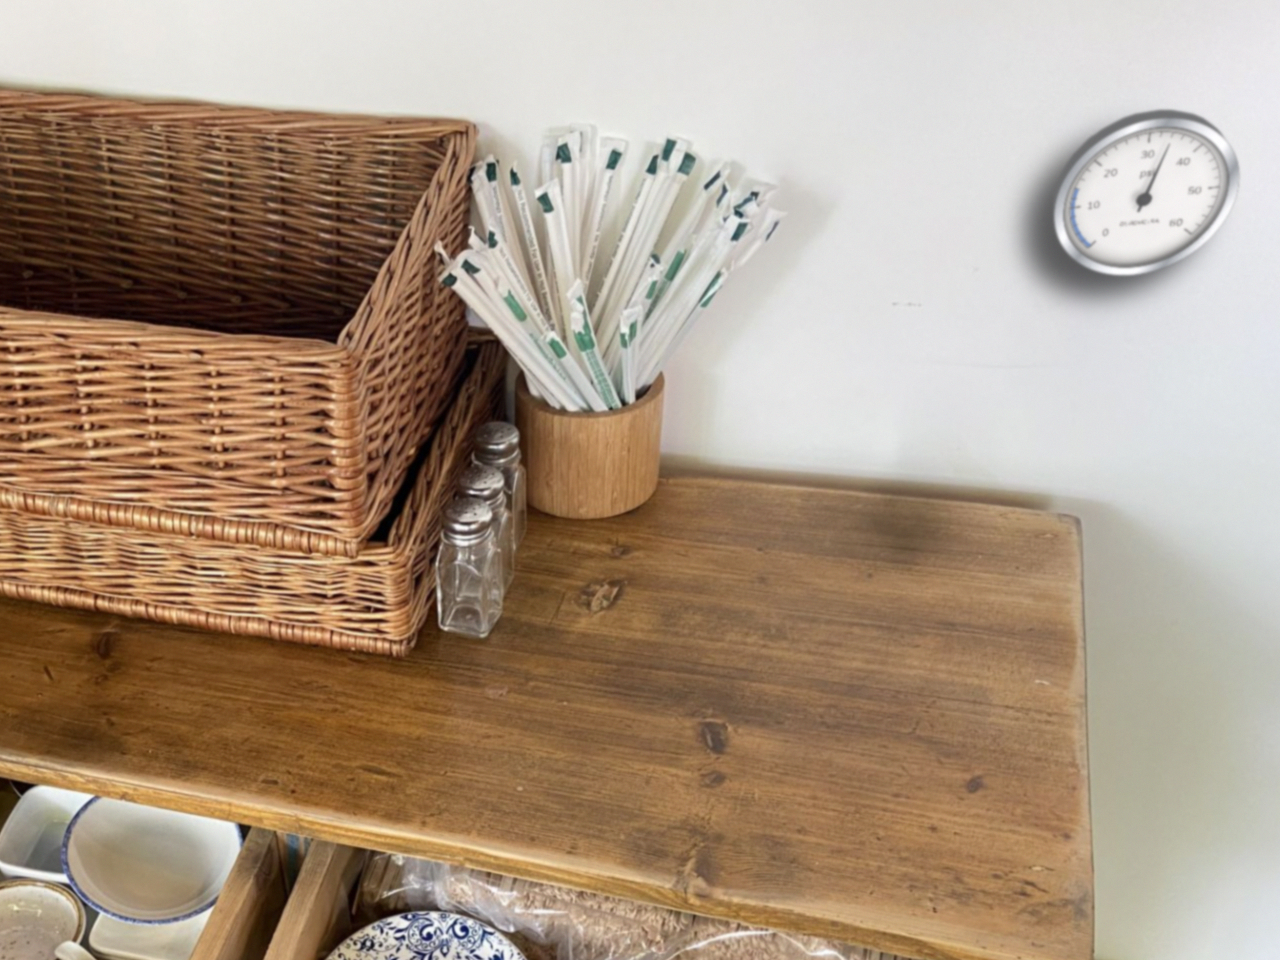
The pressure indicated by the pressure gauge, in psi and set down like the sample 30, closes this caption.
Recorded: 34
